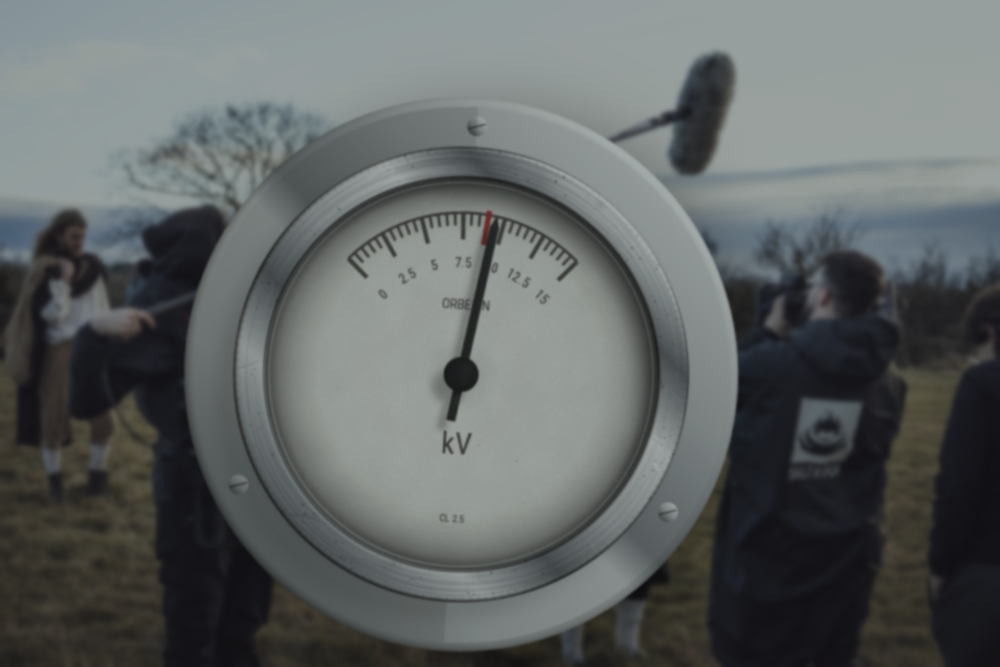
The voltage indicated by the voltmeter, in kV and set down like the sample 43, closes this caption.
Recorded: 9.5
